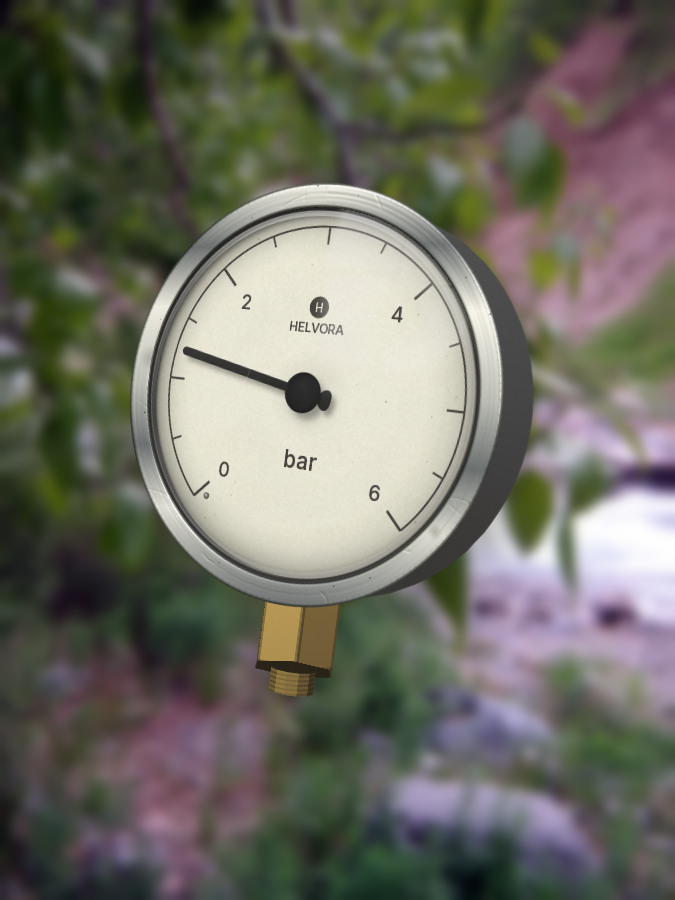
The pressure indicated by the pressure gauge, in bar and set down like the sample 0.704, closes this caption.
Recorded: 1.25
